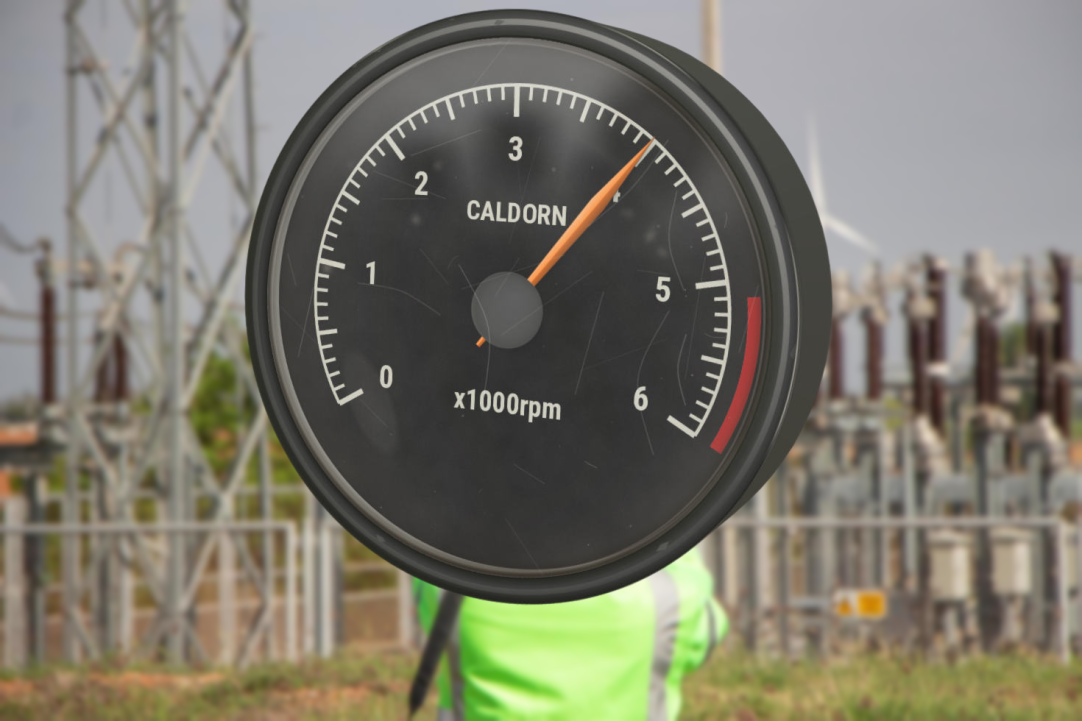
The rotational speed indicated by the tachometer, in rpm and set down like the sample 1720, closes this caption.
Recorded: 4000
